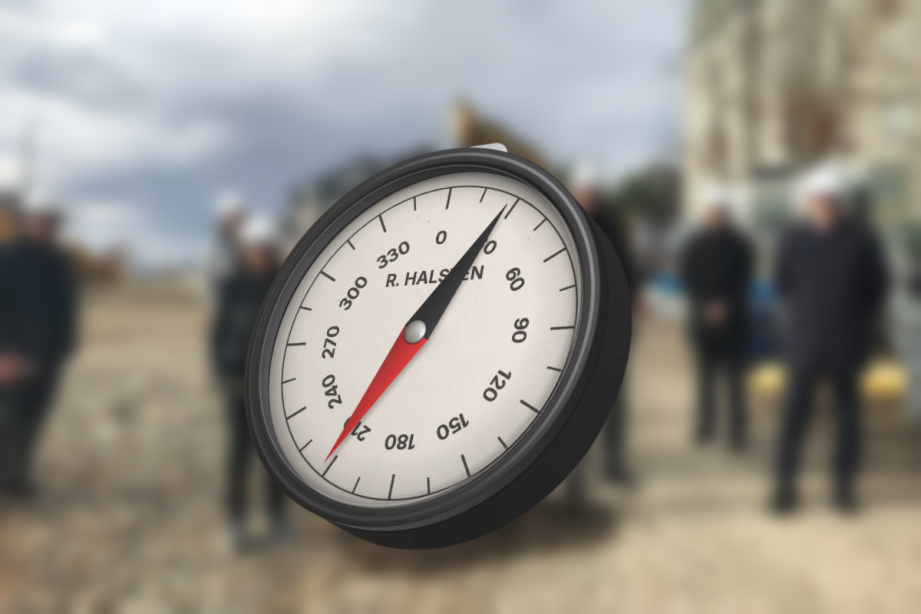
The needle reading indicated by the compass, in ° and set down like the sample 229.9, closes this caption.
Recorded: 210
